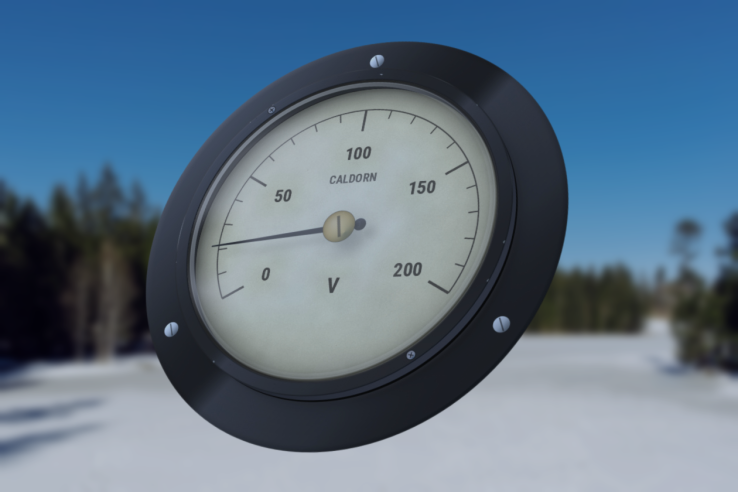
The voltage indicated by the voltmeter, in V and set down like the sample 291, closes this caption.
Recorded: 20
